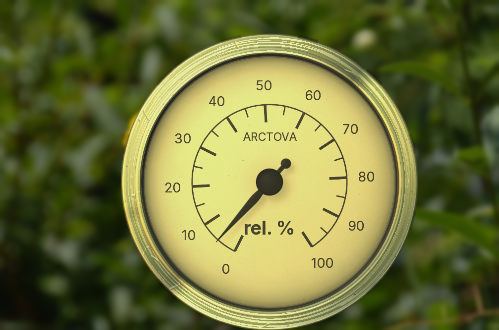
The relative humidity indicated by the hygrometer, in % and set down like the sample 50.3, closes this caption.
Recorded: 5
